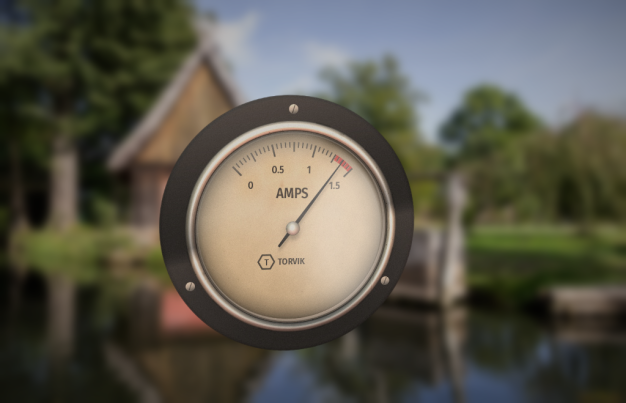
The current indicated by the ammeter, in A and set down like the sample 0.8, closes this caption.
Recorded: 1.35
